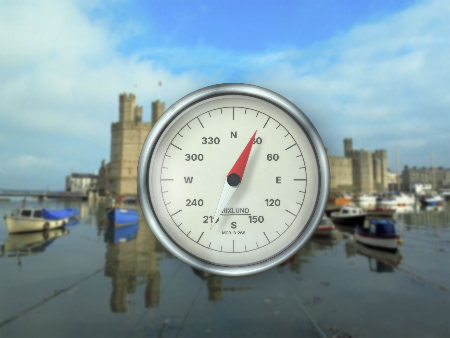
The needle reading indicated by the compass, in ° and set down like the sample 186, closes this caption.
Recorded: 25
